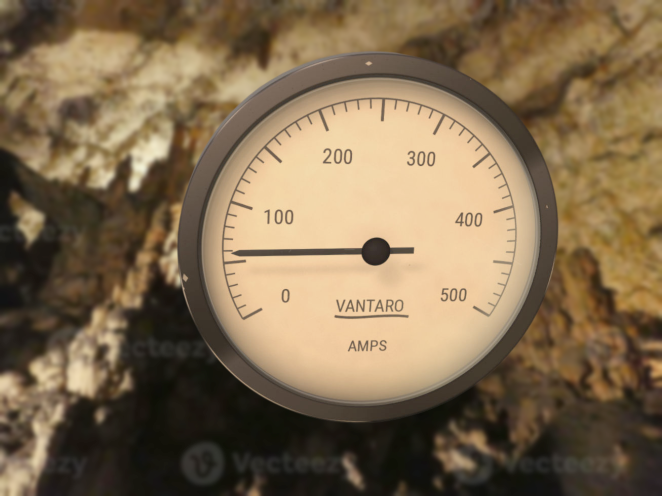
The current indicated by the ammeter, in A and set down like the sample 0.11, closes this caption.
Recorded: 60
